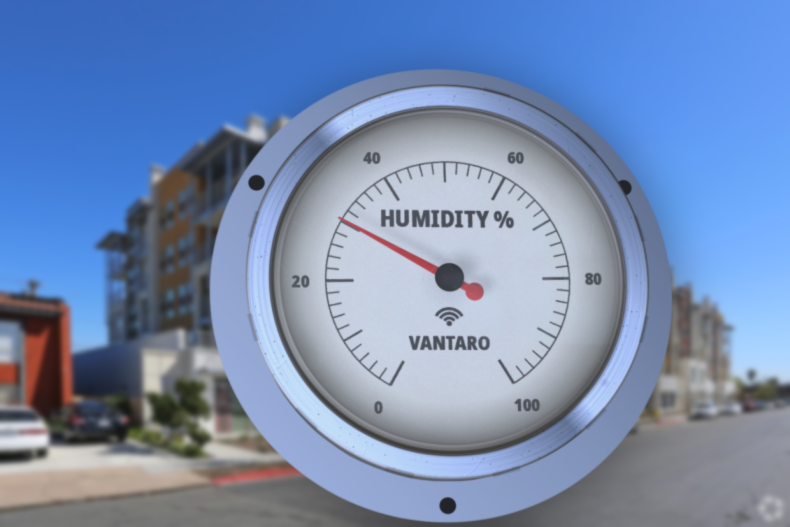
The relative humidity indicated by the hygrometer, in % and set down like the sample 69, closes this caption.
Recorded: 30
